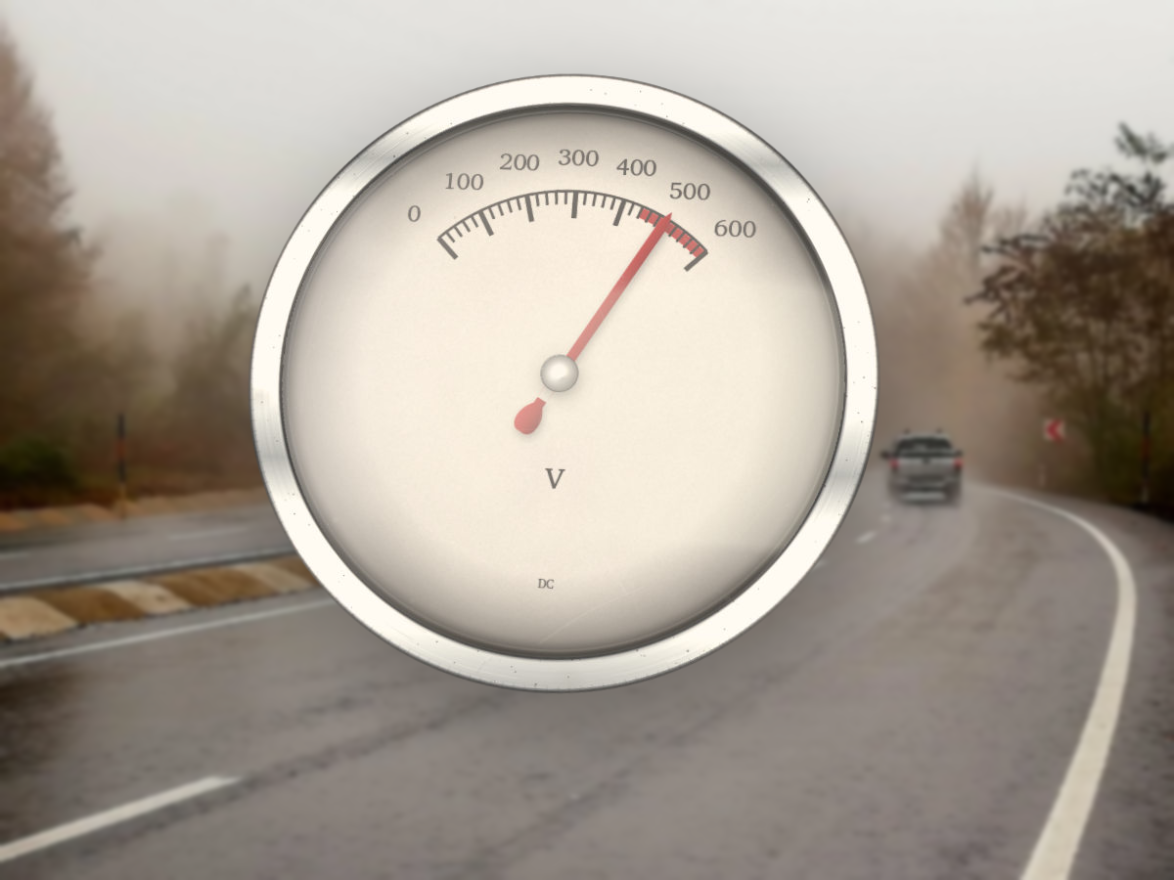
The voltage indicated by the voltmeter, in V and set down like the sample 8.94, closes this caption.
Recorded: 500
